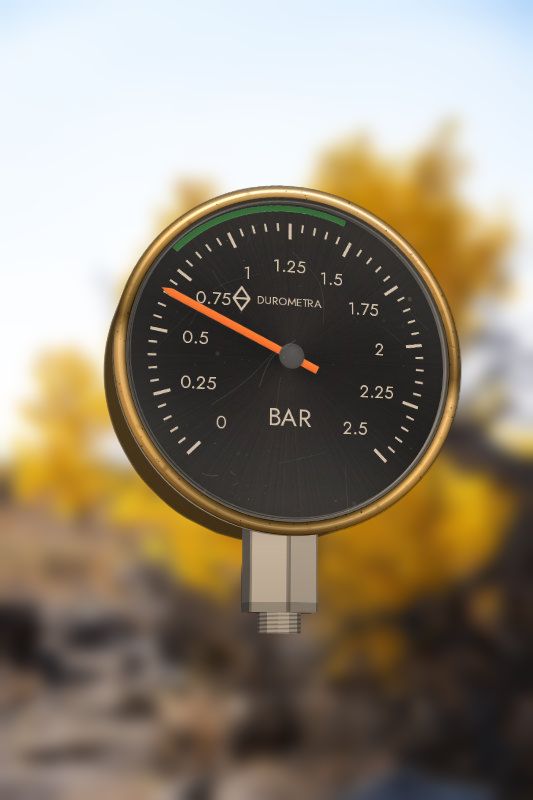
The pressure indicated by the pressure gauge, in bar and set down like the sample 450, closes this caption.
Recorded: 0.65
